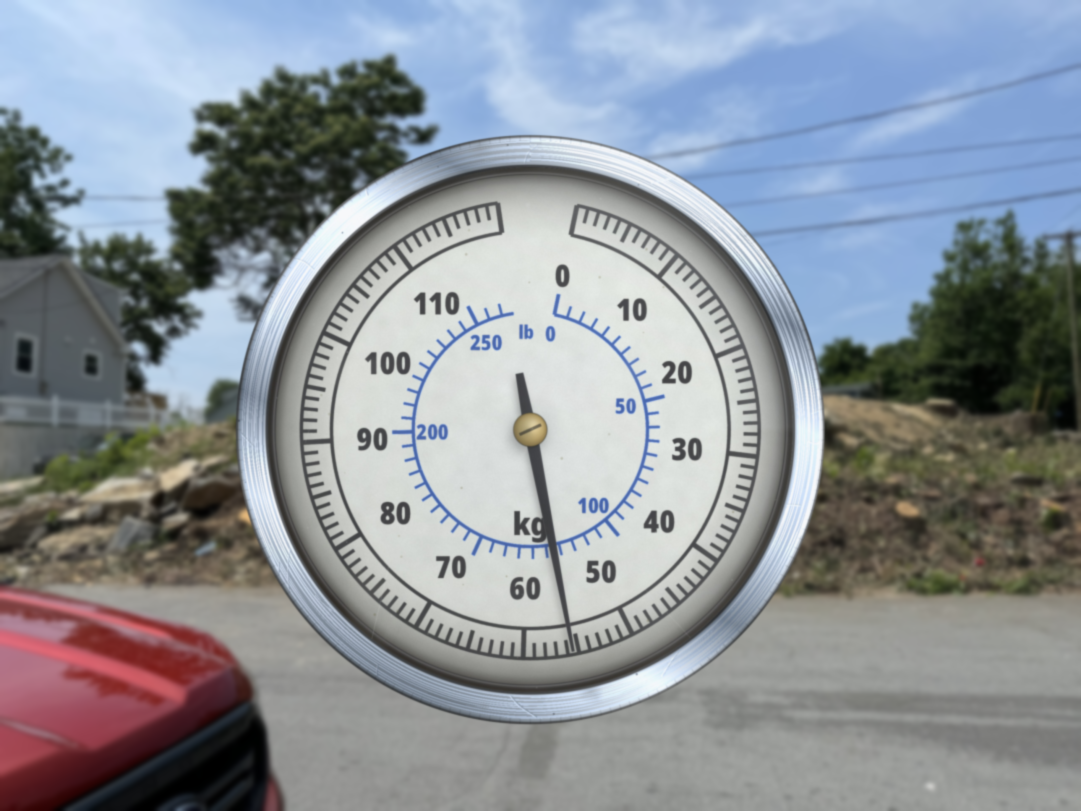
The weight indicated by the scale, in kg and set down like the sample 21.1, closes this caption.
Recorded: 55.5
